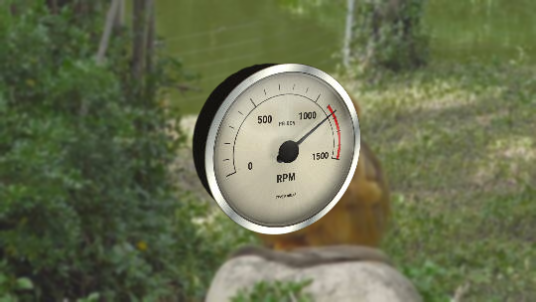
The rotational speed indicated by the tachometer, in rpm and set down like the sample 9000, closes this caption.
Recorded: 1150
